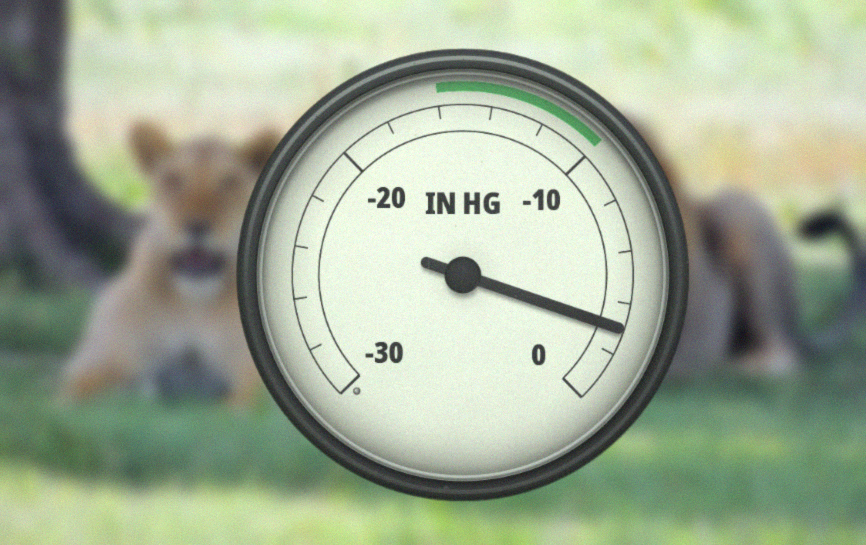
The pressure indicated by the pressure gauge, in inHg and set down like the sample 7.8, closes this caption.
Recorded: -3
